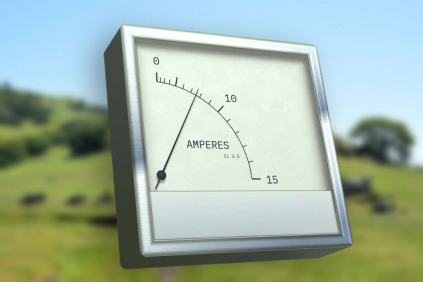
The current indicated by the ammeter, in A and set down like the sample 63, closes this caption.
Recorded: 7.5
